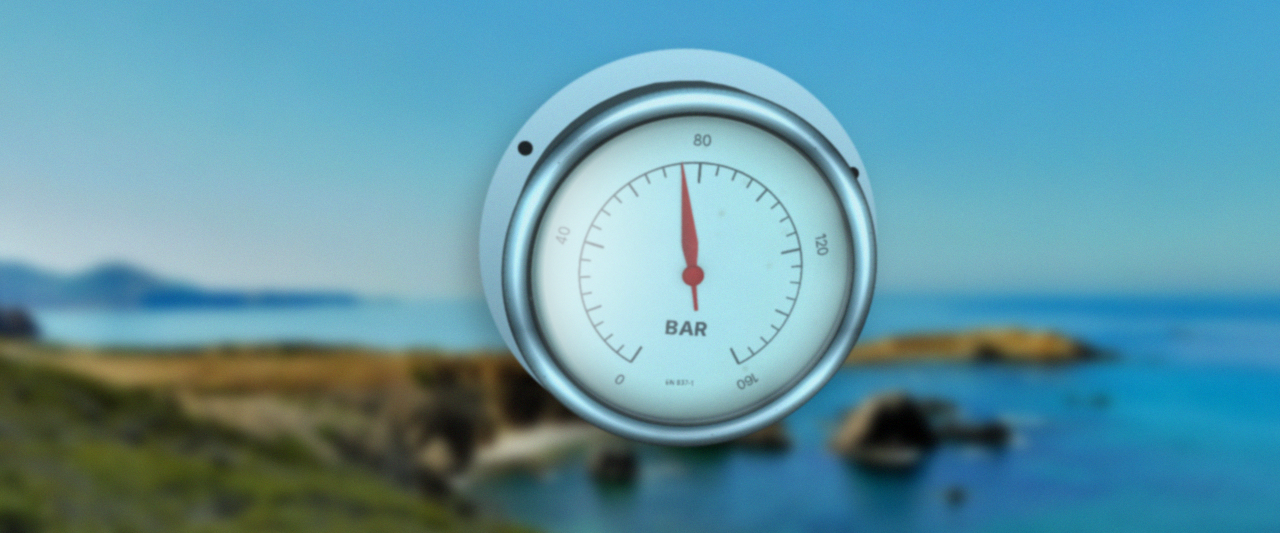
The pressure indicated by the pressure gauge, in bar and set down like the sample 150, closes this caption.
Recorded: 75
